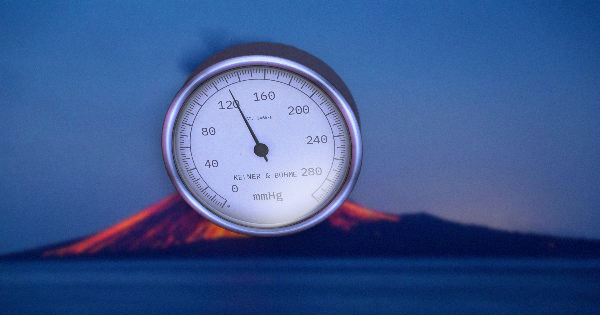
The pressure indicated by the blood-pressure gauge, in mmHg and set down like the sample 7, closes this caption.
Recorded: 130
